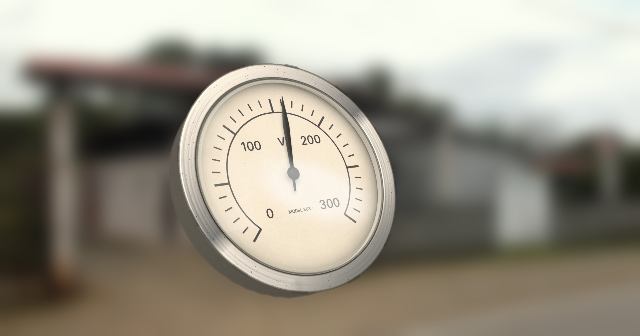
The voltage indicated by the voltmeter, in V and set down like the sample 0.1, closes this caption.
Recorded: 160
